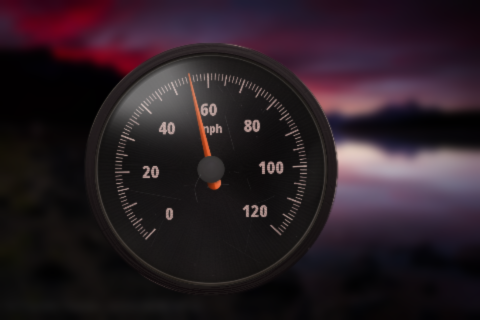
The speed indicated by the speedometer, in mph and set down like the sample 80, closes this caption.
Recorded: 55
